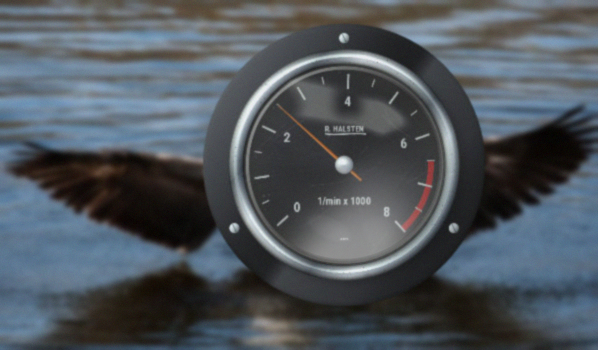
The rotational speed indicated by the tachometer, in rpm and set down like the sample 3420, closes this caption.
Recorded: 2500
